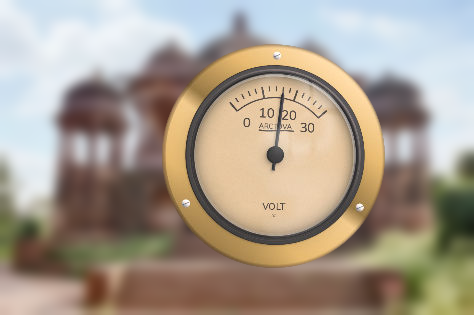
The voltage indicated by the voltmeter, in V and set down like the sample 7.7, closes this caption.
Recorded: 16
